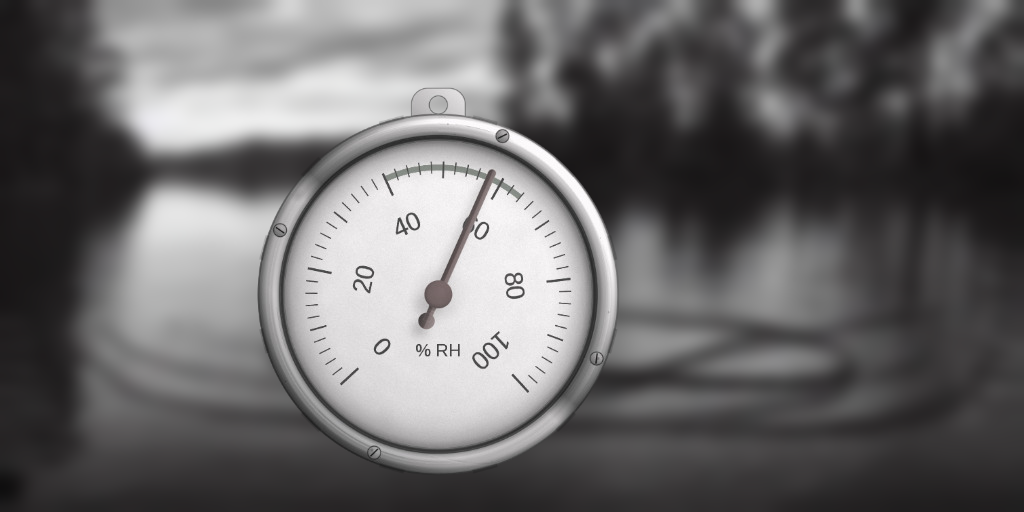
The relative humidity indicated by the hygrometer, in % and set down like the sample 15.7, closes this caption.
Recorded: 58
